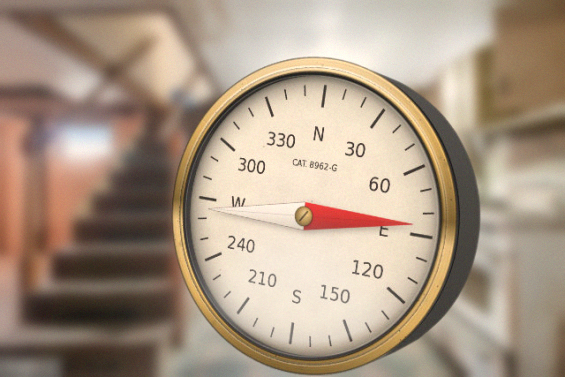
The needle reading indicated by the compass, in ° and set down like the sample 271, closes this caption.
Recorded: 85
